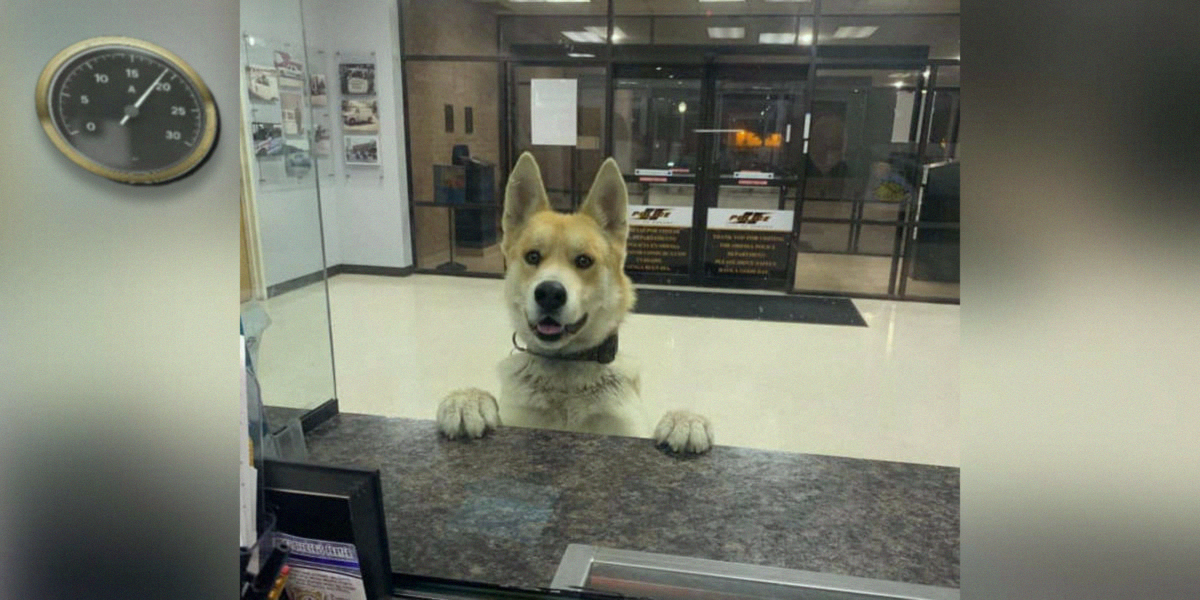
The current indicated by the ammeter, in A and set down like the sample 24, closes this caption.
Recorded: 19
